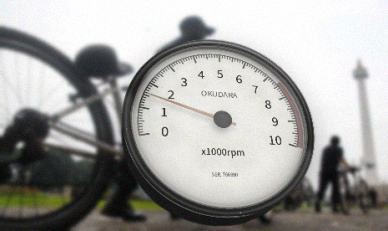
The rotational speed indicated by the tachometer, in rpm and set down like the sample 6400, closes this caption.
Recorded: 1500
